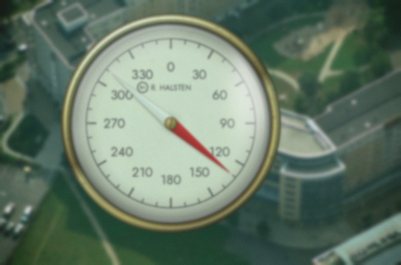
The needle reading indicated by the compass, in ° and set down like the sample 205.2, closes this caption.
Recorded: 130
